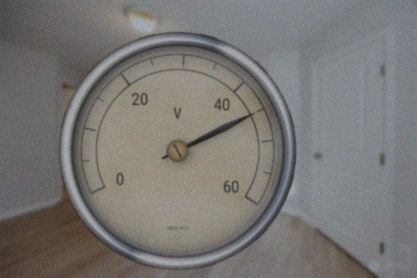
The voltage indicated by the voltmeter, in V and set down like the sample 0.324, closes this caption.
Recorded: 45
